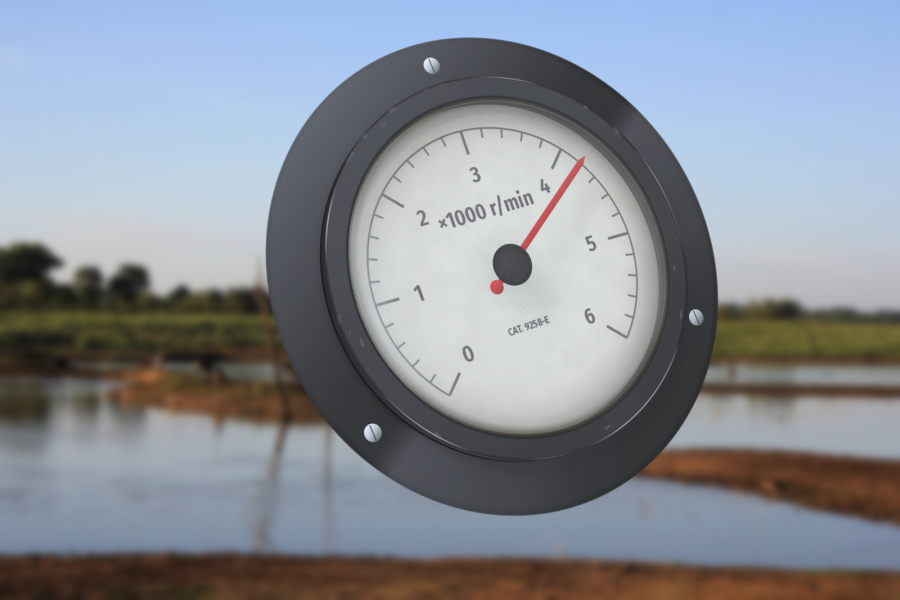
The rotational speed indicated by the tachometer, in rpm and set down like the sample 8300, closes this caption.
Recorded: 4200
